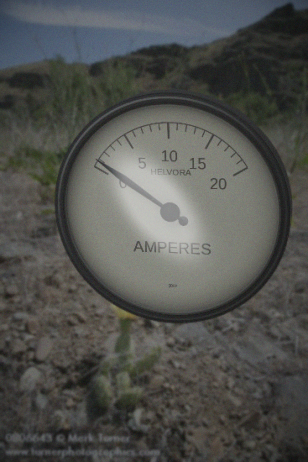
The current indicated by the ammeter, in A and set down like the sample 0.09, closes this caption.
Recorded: 1
